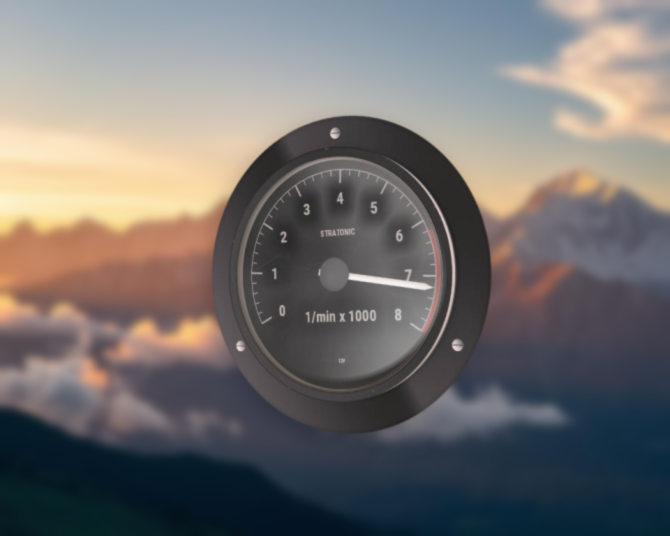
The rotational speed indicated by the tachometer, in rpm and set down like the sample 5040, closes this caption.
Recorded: 7200
